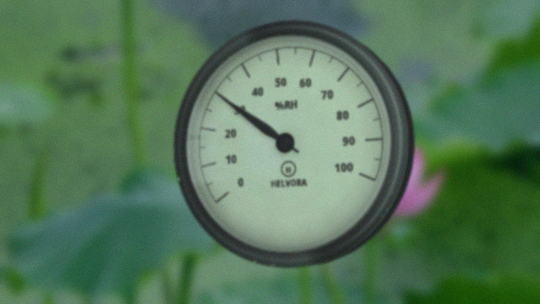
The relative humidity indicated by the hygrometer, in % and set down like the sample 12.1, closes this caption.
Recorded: 30
